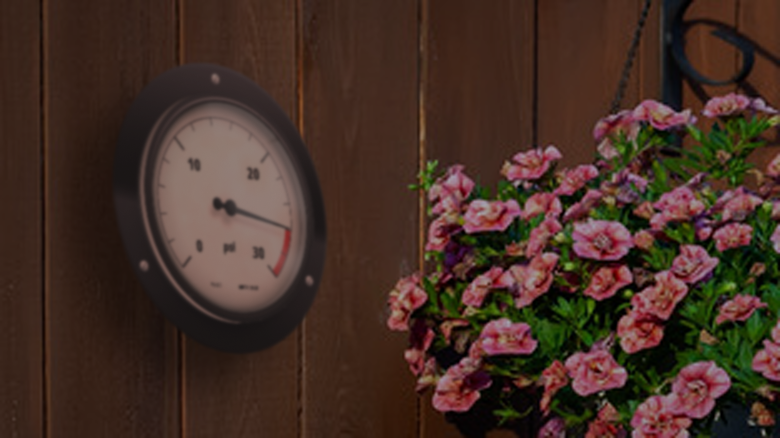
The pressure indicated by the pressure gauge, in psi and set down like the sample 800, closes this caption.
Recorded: 26
